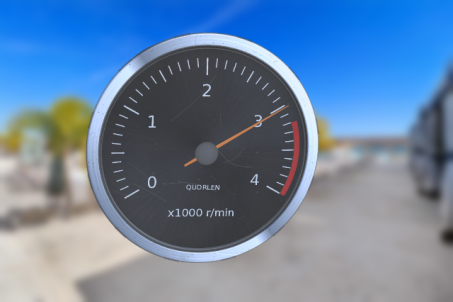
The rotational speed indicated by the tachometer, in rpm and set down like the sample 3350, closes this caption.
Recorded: 3000
